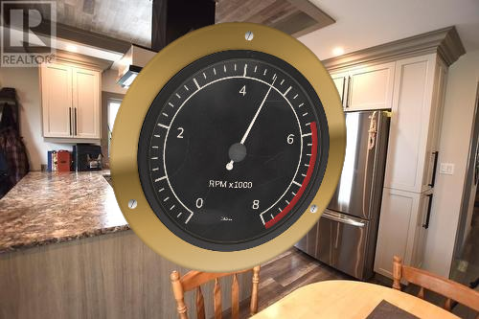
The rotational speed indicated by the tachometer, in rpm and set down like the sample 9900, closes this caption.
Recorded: 4600
